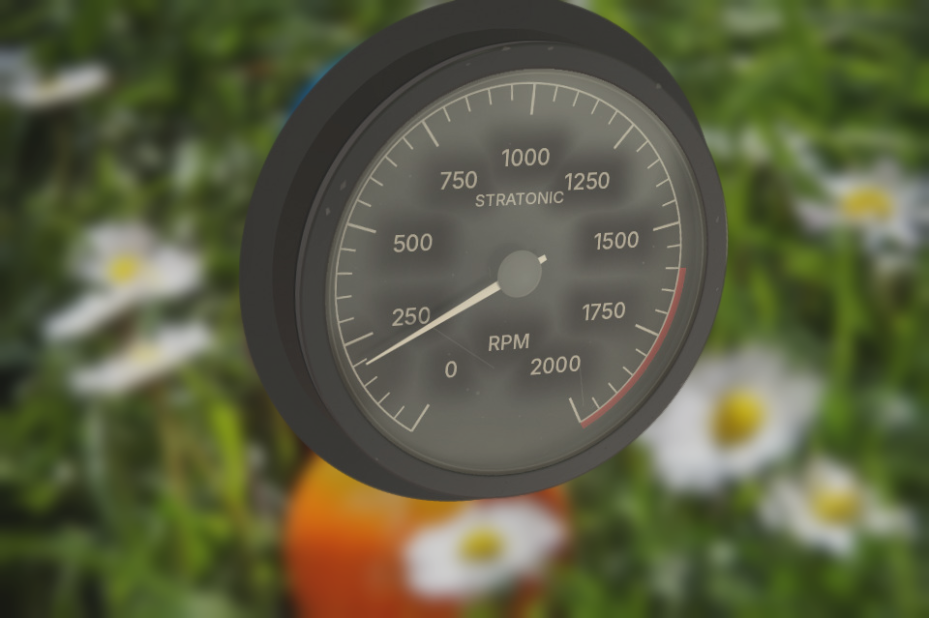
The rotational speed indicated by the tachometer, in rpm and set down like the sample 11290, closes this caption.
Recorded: 200
